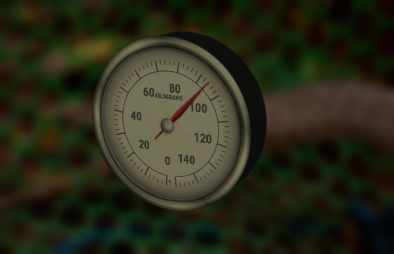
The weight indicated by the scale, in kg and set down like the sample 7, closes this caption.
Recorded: 94
